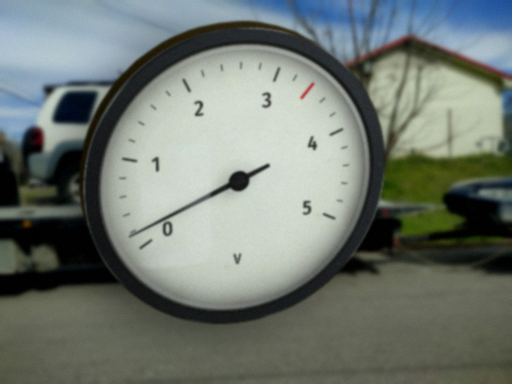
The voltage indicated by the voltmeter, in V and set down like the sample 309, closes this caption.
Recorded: 0.2
